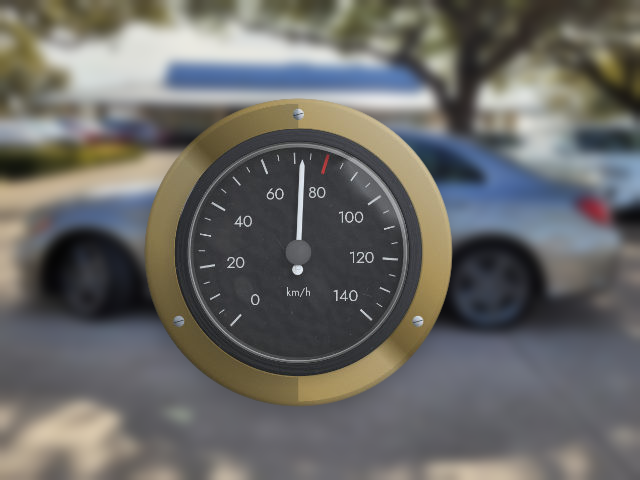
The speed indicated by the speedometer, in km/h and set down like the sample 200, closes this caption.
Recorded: 72.5
